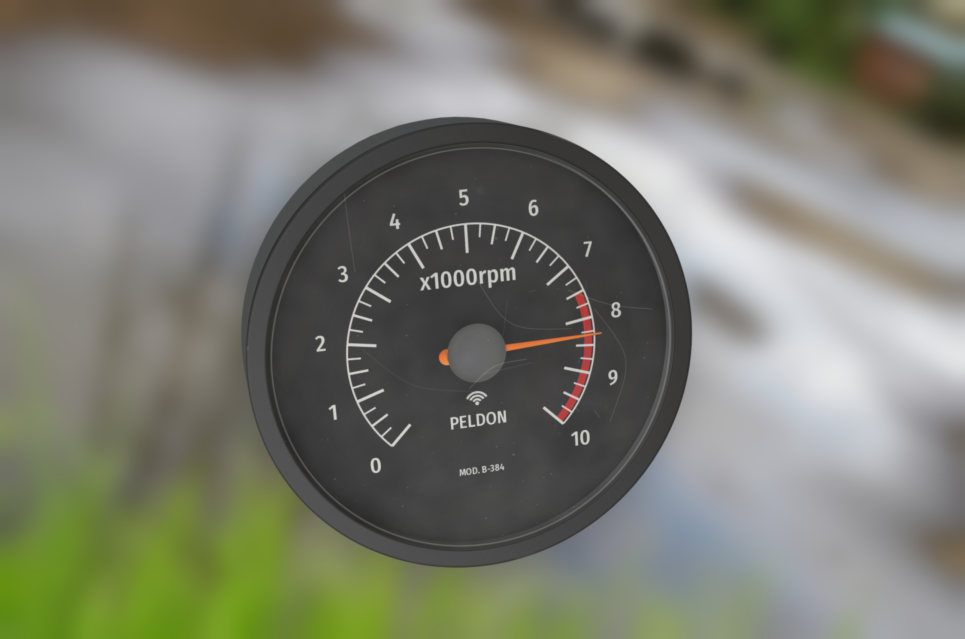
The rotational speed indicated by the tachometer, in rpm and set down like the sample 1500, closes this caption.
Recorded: 8250
